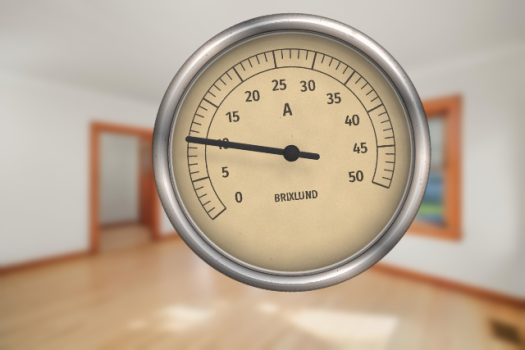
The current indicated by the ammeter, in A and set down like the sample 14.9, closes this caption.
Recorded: 10
